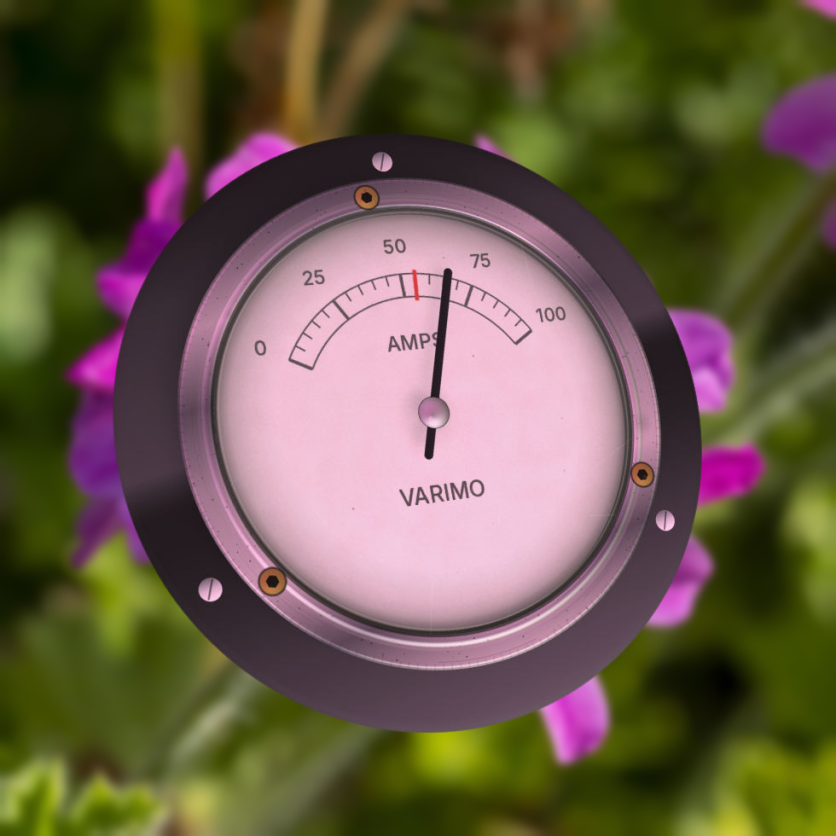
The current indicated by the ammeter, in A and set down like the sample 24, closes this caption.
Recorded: 65
